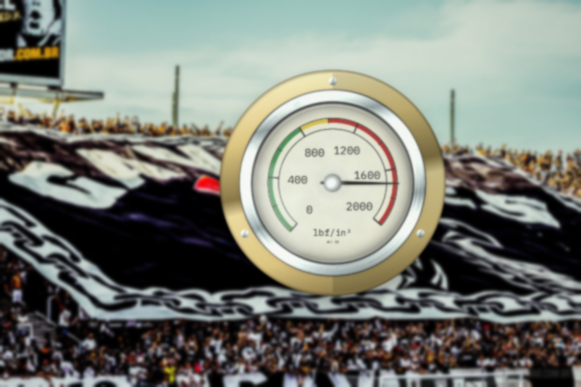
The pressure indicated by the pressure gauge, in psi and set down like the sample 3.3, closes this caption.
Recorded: 1700
